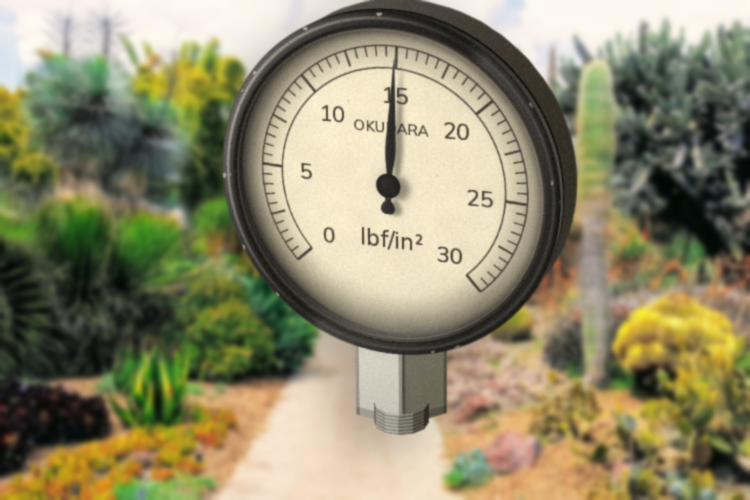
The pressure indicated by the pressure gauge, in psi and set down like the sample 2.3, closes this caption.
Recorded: 15
